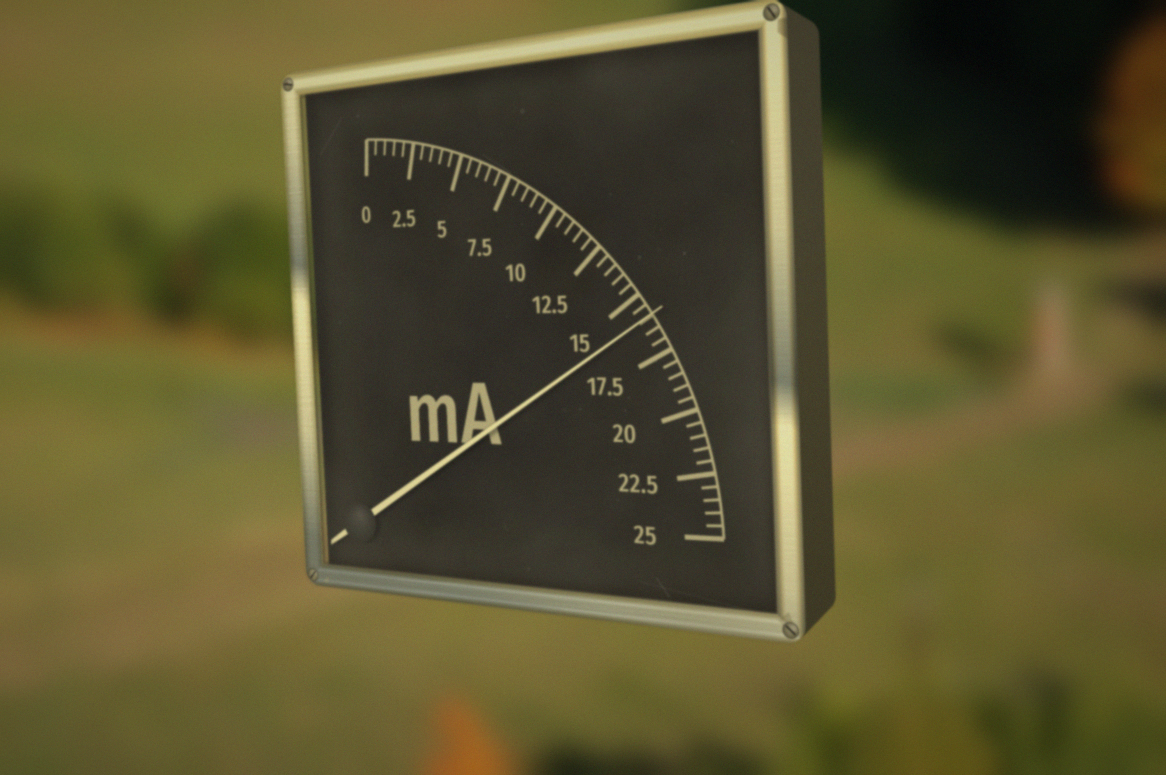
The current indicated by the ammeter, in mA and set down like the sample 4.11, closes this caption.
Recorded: 16
